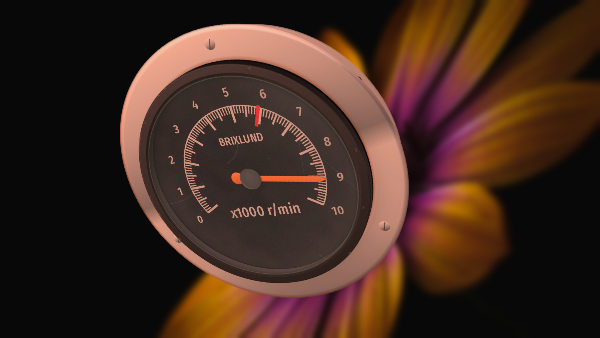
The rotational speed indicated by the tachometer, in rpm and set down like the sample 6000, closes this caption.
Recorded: 9000
